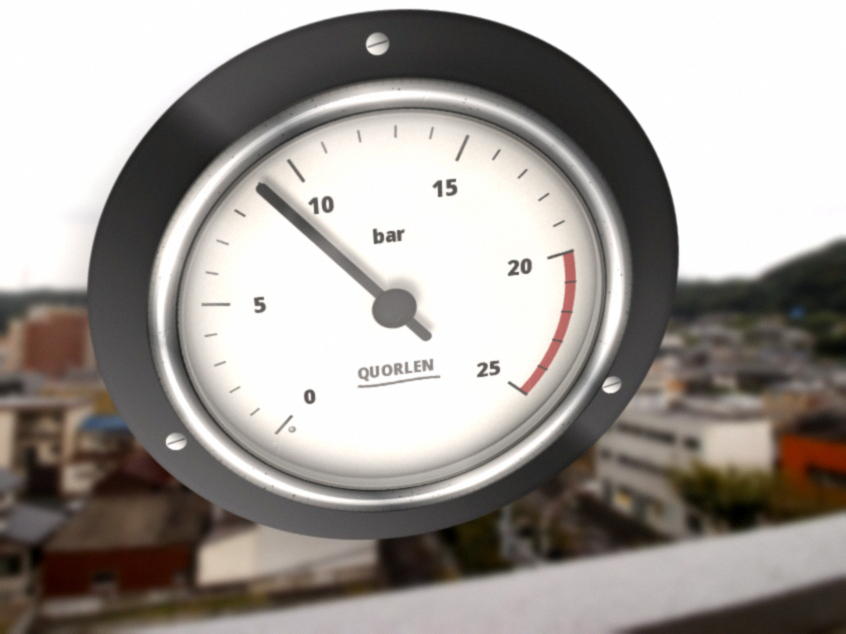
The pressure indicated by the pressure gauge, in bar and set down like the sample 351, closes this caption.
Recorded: 9
